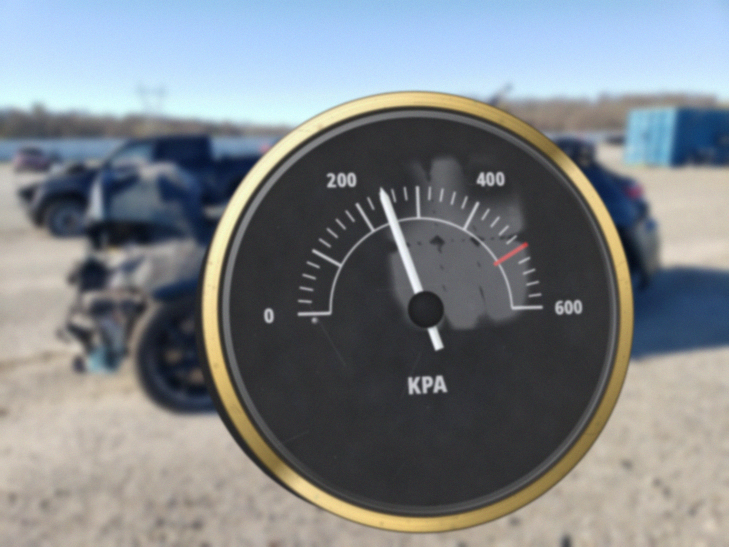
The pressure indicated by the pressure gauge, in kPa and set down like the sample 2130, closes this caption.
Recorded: 240
